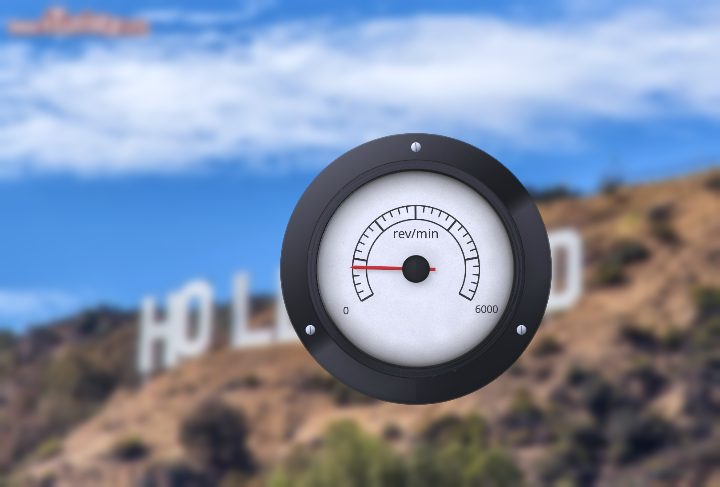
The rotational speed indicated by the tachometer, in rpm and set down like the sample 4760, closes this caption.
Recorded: 800
